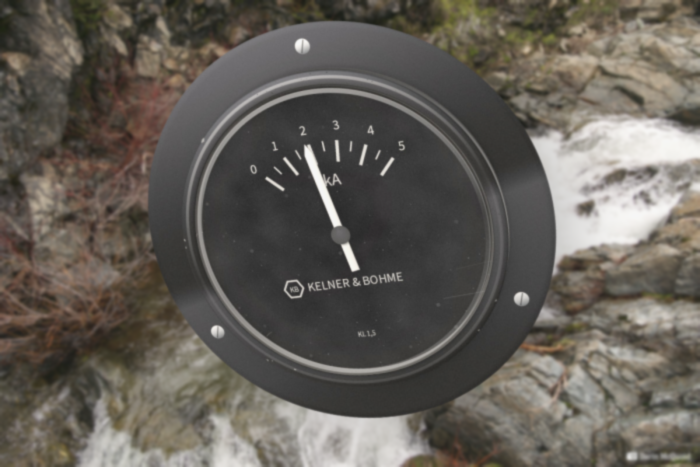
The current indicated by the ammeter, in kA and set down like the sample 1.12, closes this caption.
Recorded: 2
